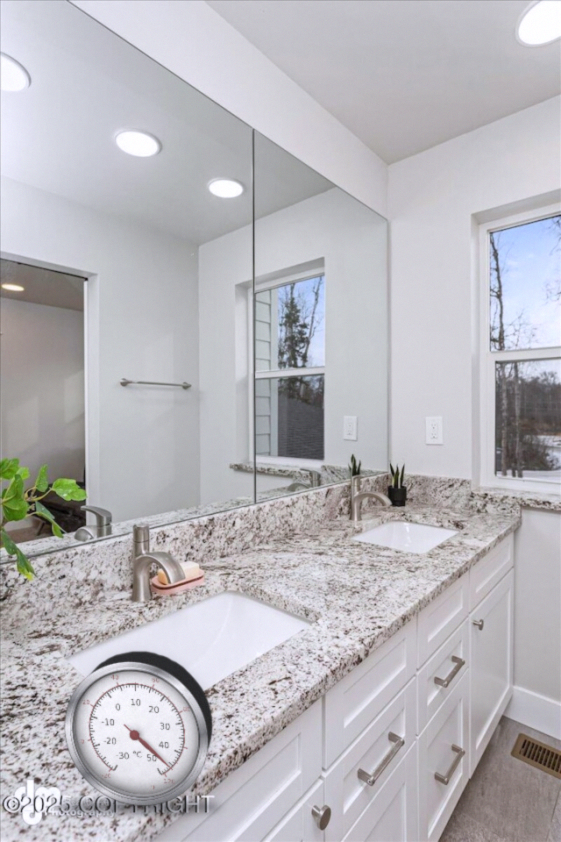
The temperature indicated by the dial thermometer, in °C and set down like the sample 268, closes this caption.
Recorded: 45
